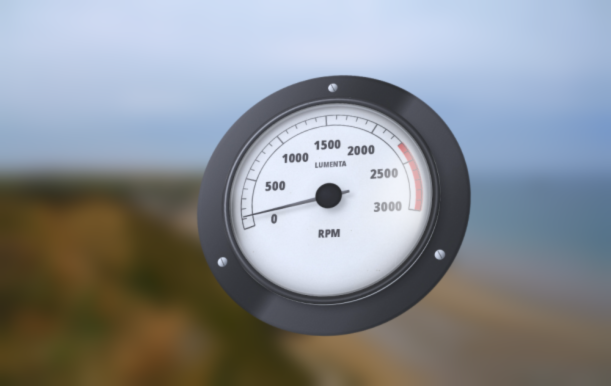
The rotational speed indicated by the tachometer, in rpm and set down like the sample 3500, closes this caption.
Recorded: 100
